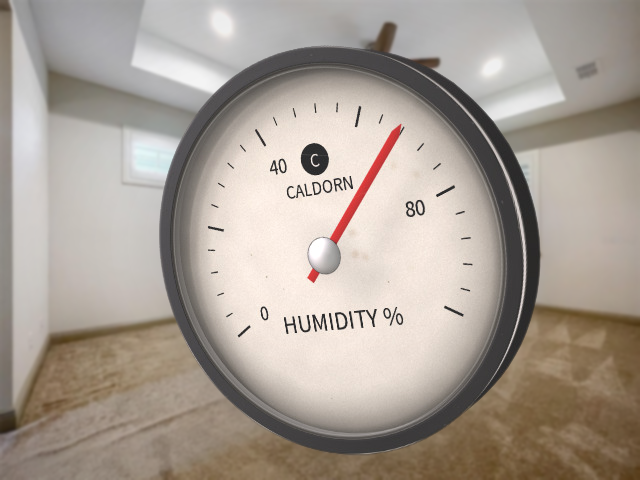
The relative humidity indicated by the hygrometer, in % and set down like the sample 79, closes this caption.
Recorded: 68
